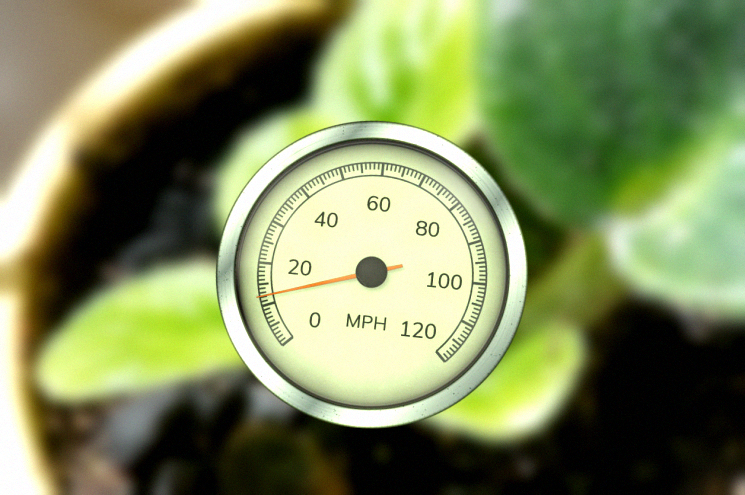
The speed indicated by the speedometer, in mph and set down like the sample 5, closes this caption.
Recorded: 12
